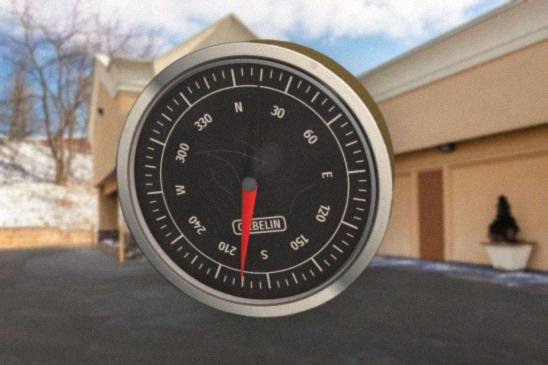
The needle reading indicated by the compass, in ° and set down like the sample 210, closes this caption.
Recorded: 195
